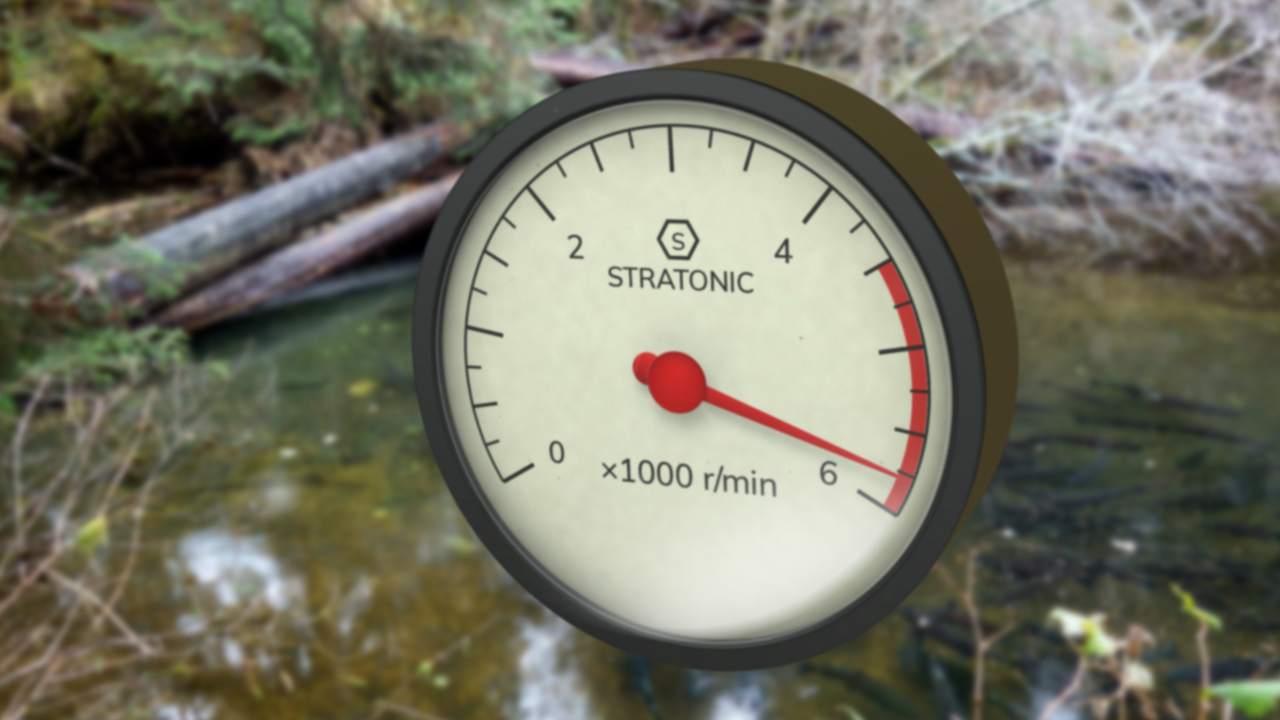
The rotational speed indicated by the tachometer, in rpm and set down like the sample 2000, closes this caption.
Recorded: 5750
